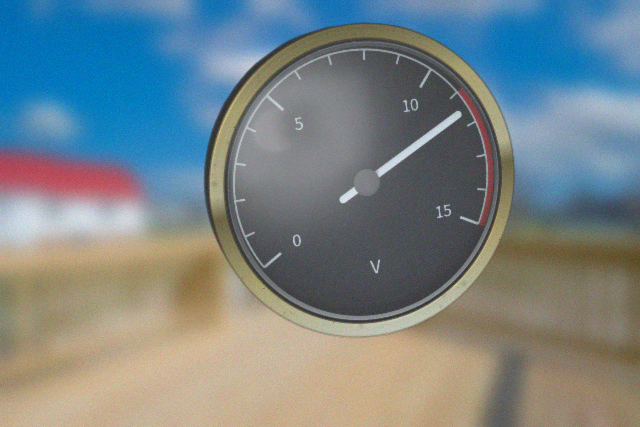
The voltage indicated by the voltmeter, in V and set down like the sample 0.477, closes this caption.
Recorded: 11.5
